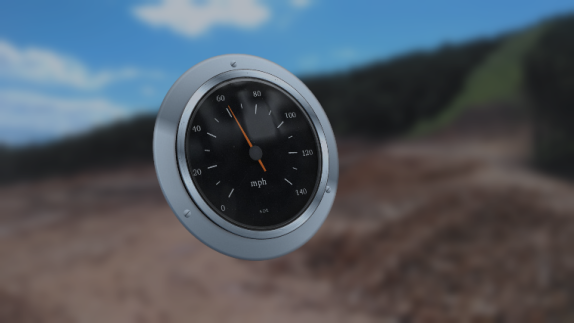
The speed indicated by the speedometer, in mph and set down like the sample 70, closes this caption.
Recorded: 60
